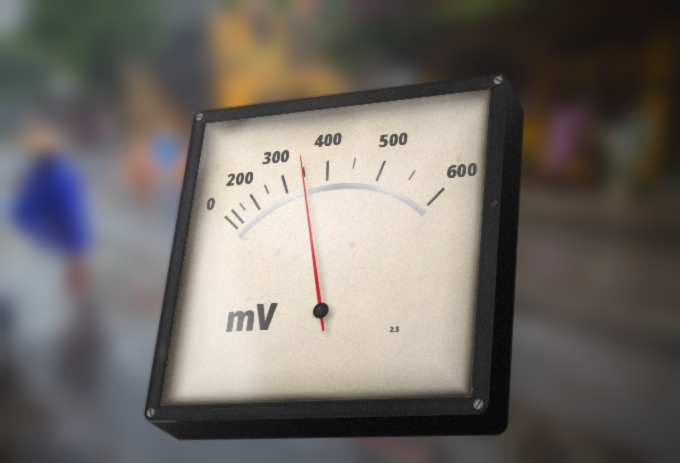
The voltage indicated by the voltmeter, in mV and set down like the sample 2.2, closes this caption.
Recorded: 350
